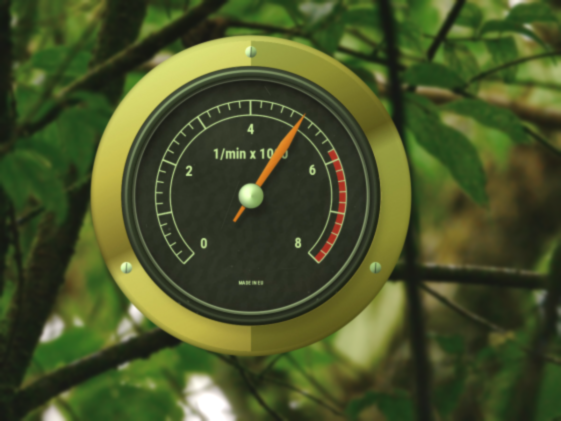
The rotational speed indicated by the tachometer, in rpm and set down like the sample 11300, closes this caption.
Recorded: 5000
